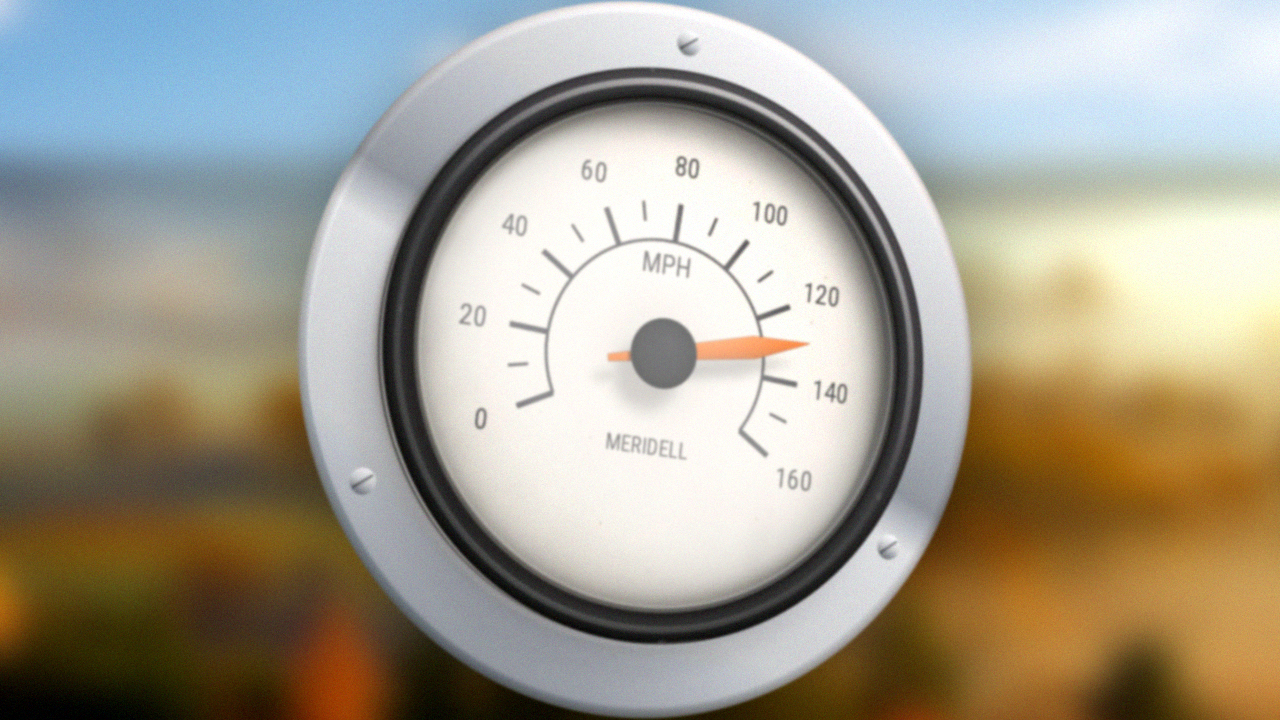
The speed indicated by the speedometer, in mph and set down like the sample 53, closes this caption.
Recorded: 130
